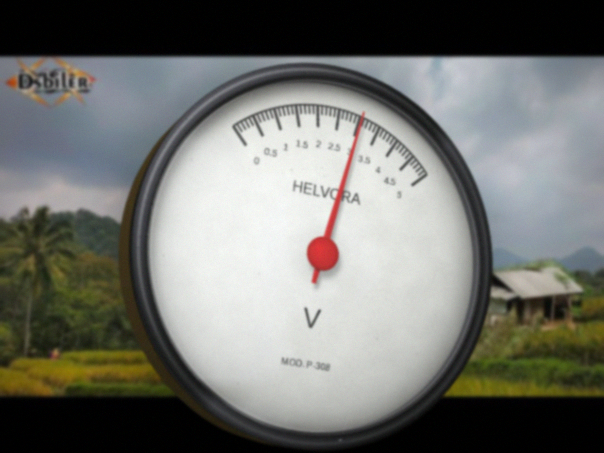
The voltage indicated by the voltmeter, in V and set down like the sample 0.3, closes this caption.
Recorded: 3
